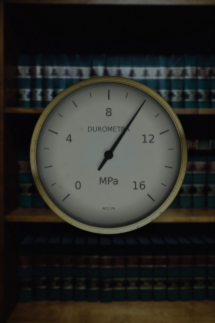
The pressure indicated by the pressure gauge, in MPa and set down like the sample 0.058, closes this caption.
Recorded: 10
